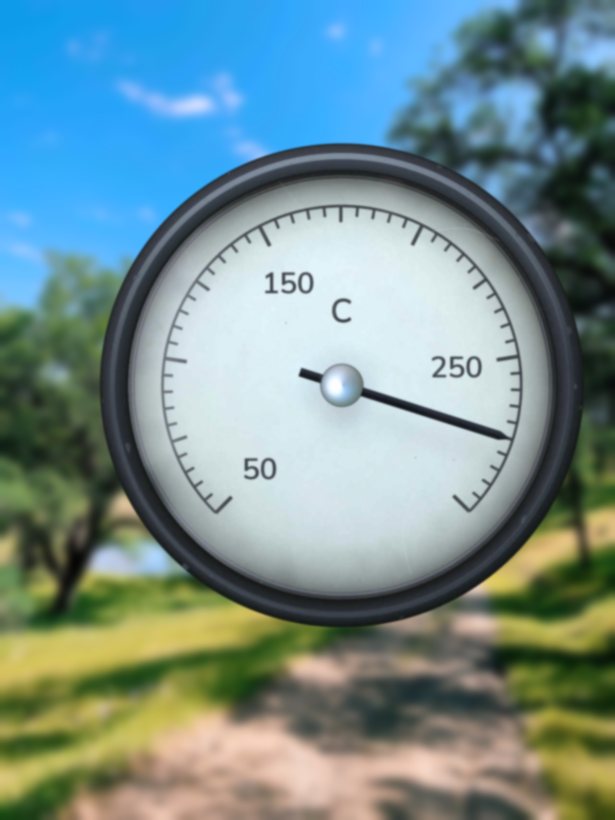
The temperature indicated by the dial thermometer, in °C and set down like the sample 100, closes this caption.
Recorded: 275
